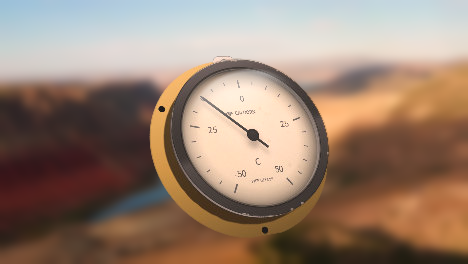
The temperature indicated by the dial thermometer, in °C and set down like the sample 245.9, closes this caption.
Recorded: -15
